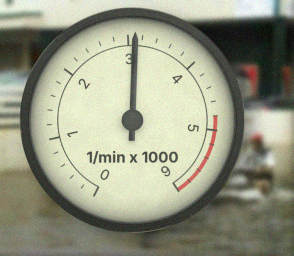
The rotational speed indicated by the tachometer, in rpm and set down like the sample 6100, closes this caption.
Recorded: 3100
